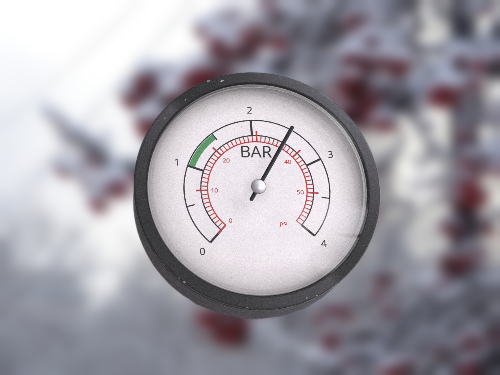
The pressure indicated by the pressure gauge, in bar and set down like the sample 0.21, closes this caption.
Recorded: 2.5
